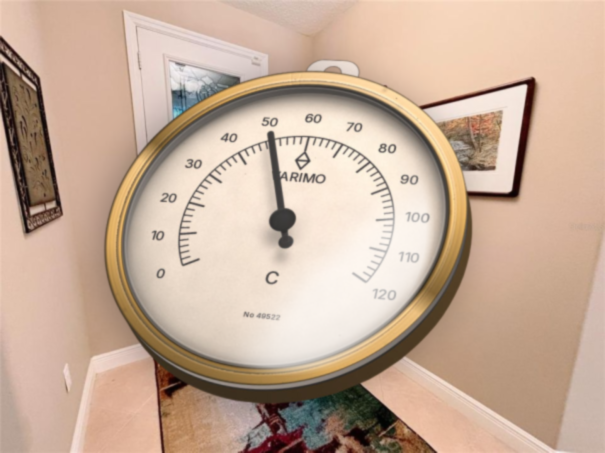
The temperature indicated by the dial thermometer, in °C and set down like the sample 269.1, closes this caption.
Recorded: 50
